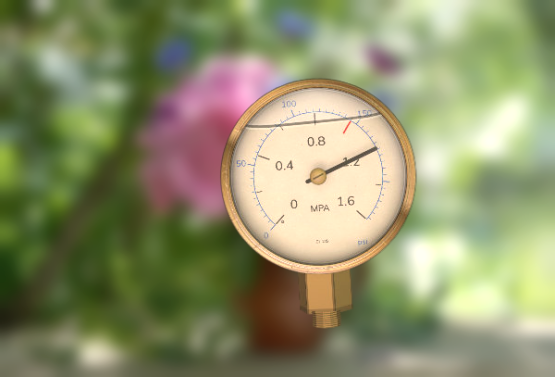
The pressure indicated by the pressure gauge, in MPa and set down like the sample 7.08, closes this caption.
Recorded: 1.2
